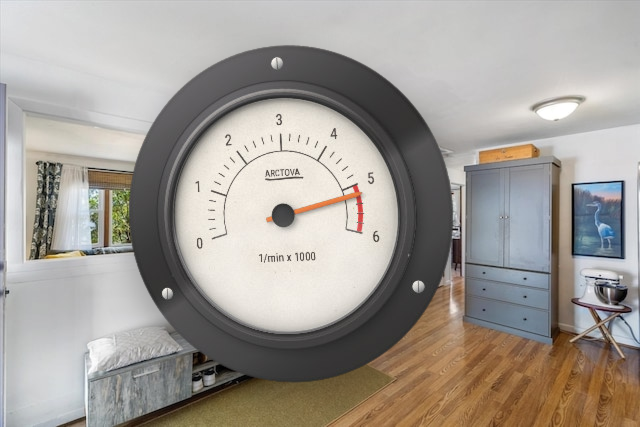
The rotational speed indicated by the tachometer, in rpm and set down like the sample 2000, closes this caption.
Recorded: 5200
